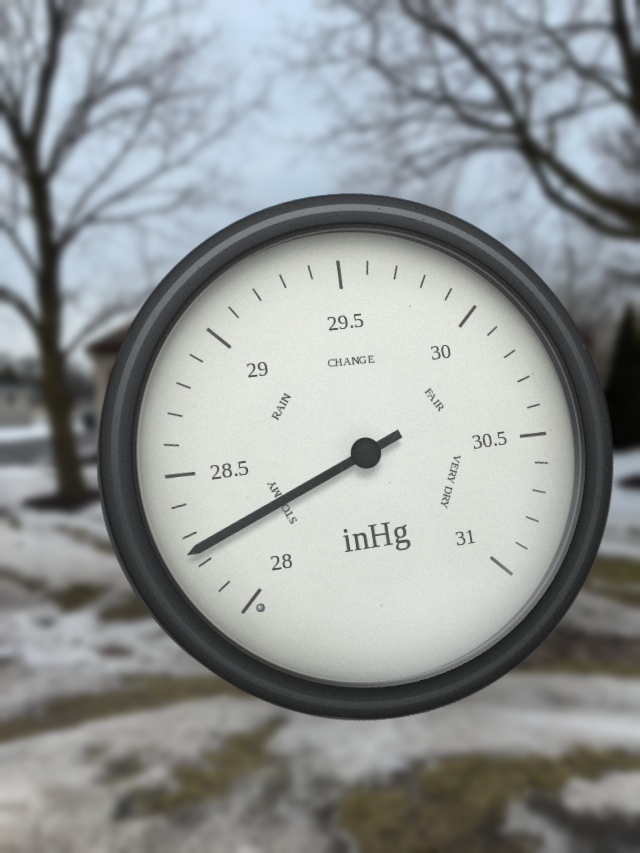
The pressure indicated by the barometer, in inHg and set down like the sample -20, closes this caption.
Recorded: 28.25
